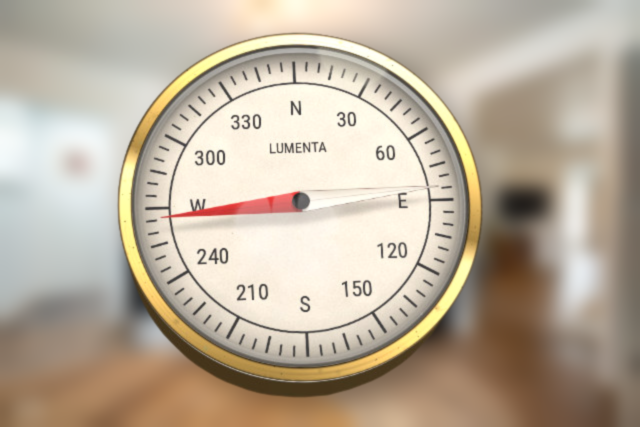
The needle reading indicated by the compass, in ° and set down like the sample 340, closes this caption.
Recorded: 265
